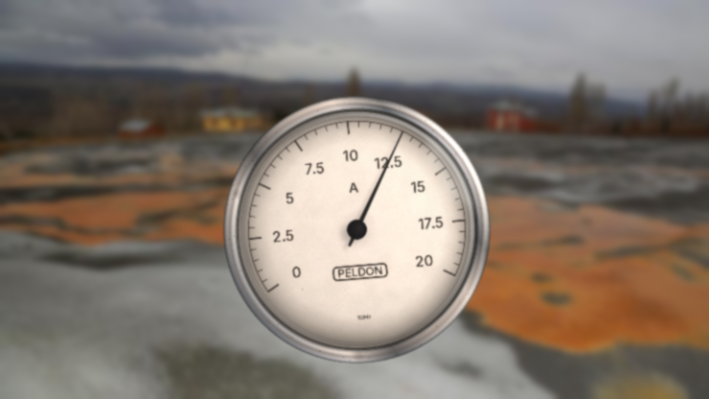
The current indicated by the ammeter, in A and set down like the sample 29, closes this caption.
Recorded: 12.5
